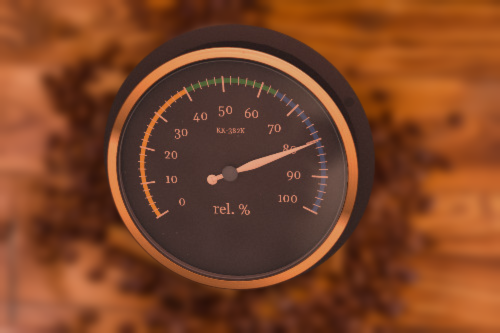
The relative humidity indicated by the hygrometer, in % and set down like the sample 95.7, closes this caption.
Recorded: 80
